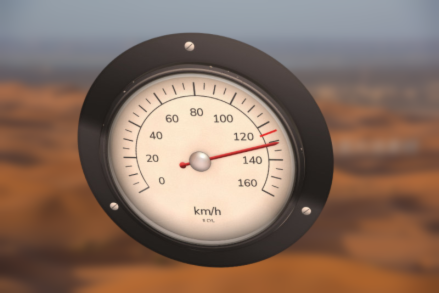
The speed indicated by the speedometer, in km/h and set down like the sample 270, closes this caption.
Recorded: 130
